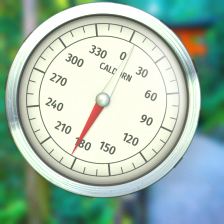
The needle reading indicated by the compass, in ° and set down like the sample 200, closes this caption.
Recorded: 185
